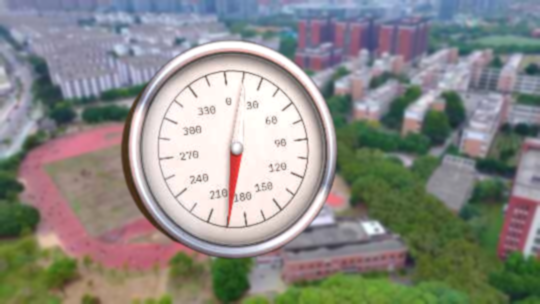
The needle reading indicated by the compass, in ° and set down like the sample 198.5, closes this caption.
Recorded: 195
